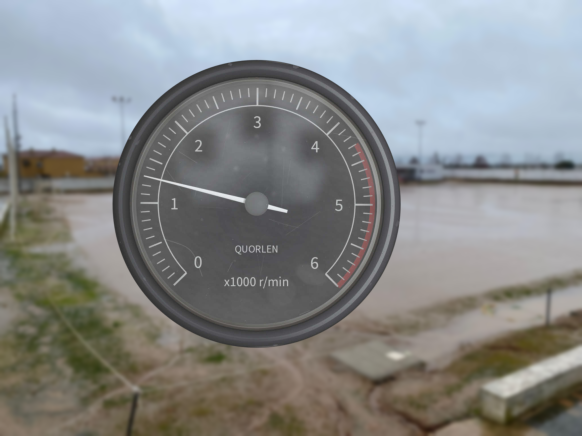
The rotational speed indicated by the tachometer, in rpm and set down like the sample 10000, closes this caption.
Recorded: 1300
